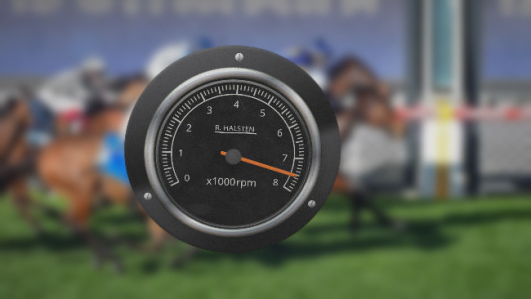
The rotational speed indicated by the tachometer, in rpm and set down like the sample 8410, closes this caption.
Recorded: 7500
